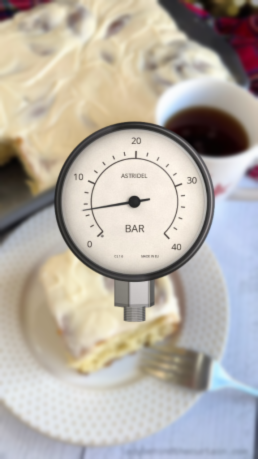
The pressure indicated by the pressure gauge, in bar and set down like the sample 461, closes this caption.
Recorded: 5
